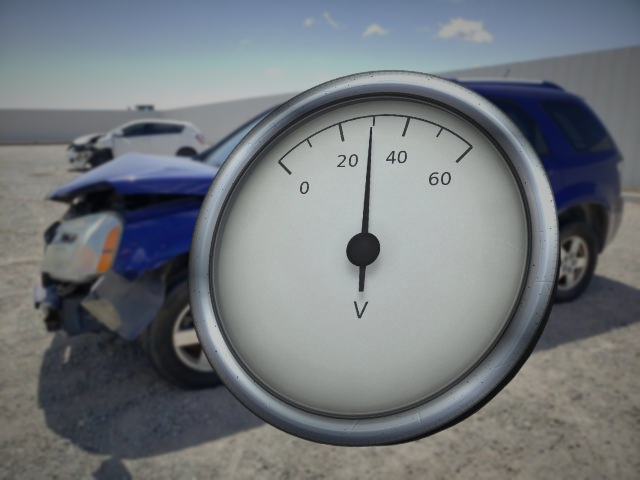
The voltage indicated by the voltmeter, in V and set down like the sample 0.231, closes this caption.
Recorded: 30
